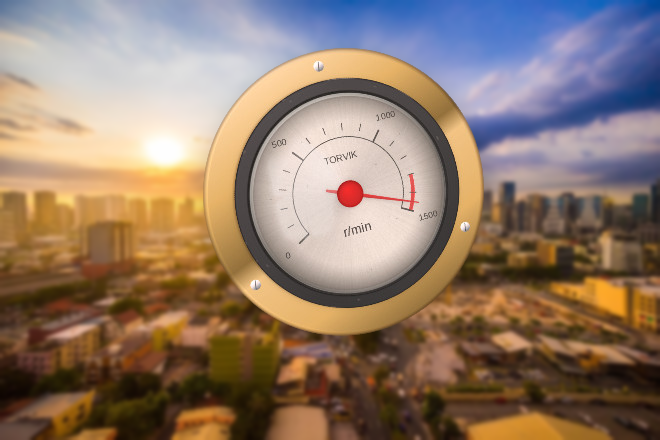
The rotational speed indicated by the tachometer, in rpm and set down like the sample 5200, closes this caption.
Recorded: 1450
